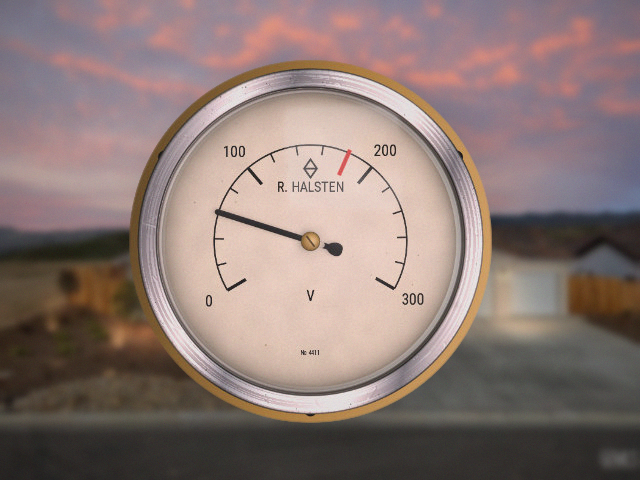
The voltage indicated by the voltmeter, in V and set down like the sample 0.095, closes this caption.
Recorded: 60
